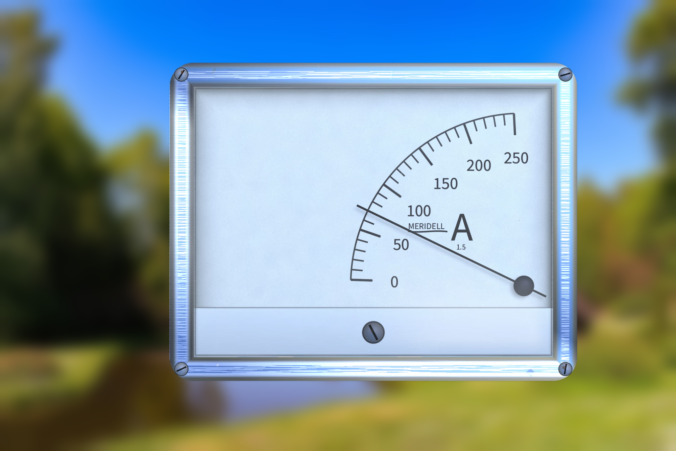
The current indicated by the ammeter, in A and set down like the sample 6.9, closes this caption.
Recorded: 70
